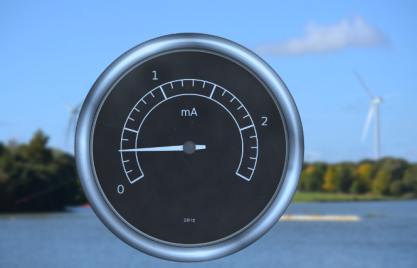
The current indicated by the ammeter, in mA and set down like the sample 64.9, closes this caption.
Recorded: 0.3
